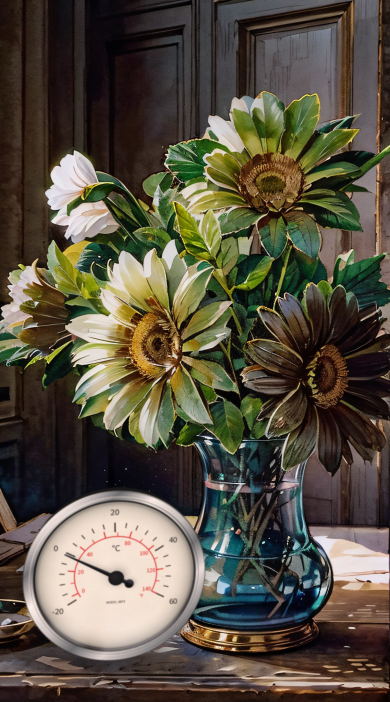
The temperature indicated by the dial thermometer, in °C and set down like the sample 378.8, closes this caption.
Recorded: 0
